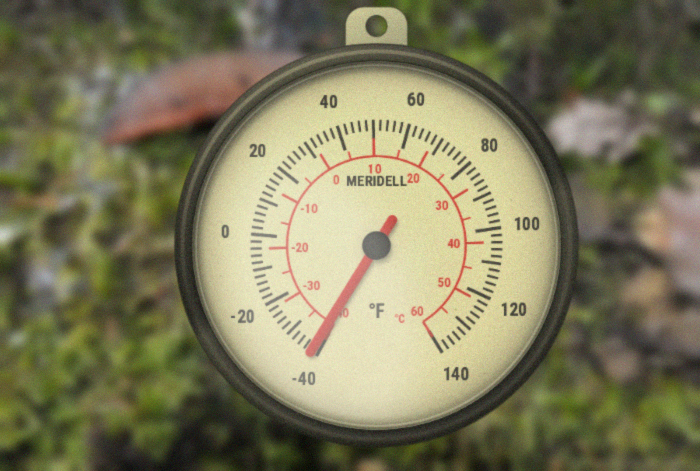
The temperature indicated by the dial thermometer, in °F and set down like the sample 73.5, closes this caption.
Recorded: -38
